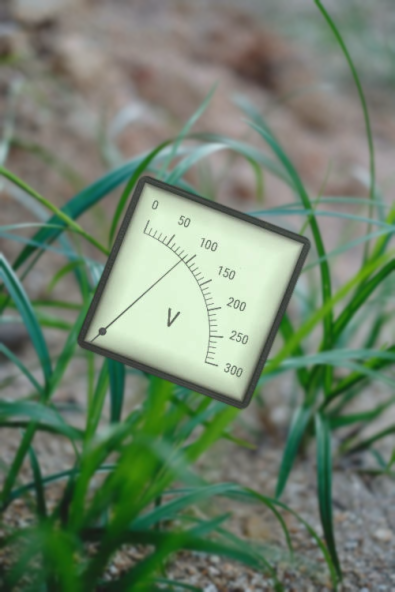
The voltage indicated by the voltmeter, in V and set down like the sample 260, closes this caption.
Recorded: 90
